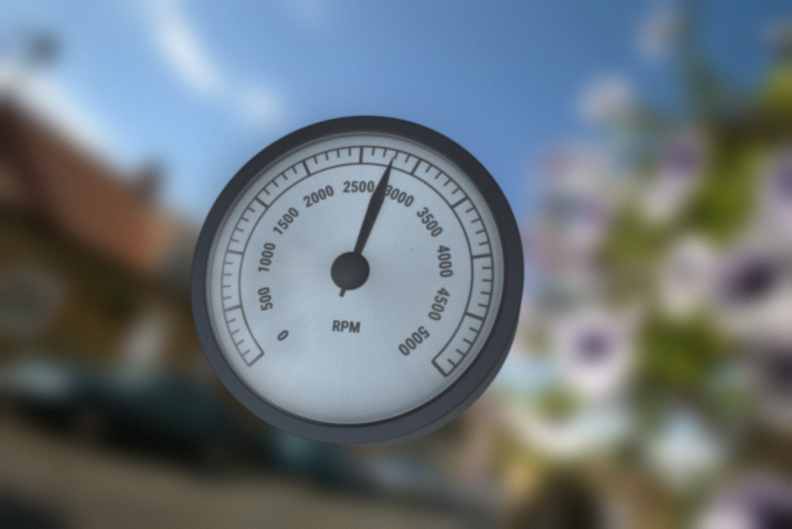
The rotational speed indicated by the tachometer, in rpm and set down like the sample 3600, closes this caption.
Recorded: 2800
